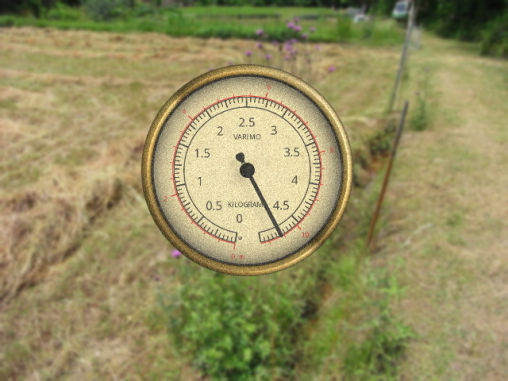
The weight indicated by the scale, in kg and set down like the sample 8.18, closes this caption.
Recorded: 4.75
